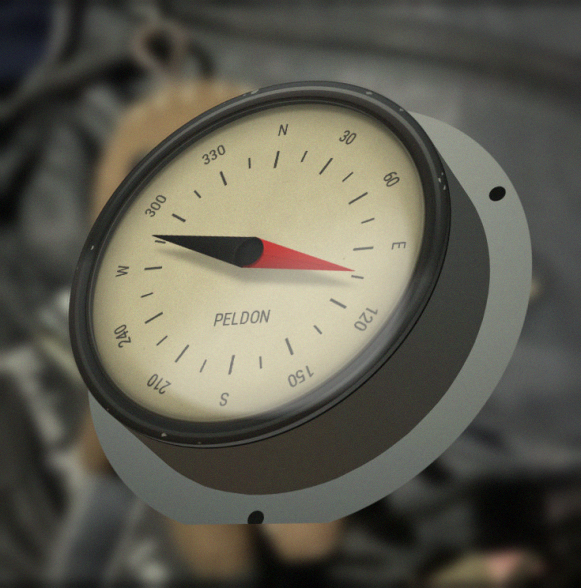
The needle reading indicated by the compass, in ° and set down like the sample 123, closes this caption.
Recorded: 105
